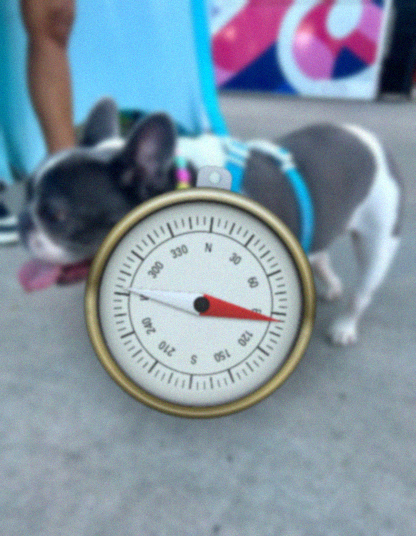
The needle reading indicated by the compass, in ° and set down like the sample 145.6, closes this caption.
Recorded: 95
